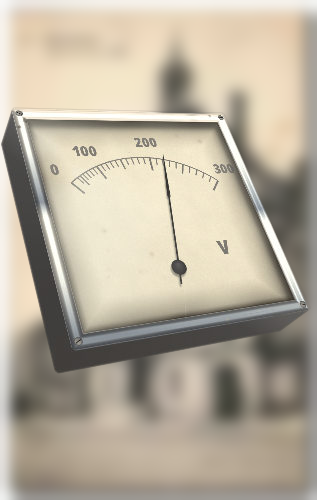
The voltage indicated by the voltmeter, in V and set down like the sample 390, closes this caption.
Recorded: 220
